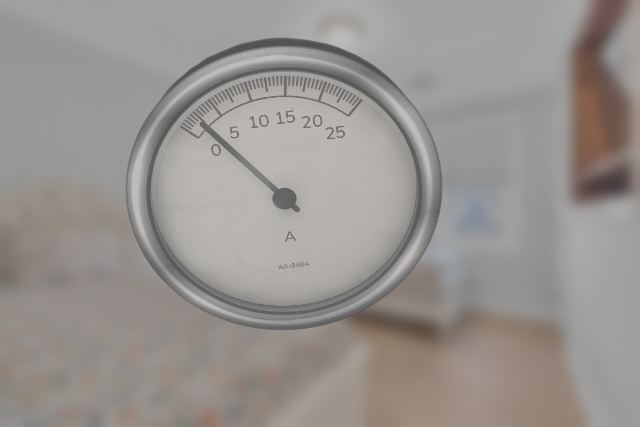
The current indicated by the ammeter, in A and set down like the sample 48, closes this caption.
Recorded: 2.5
